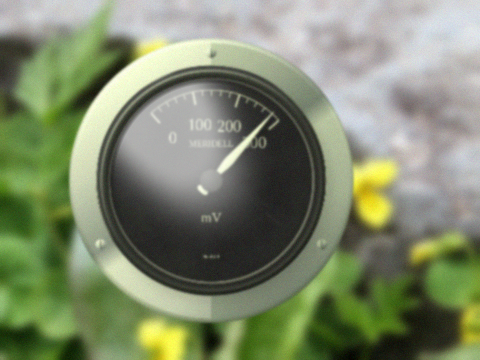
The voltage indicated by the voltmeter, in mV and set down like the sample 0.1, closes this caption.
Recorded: 280
